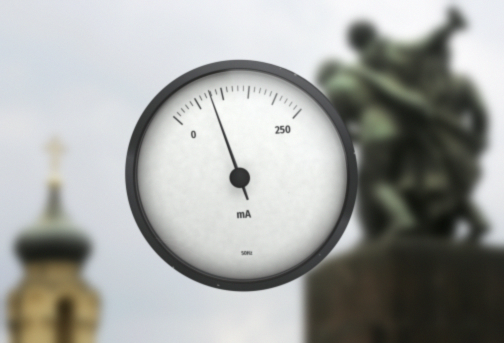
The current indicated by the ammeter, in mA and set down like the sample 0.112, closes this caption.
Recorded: 80
